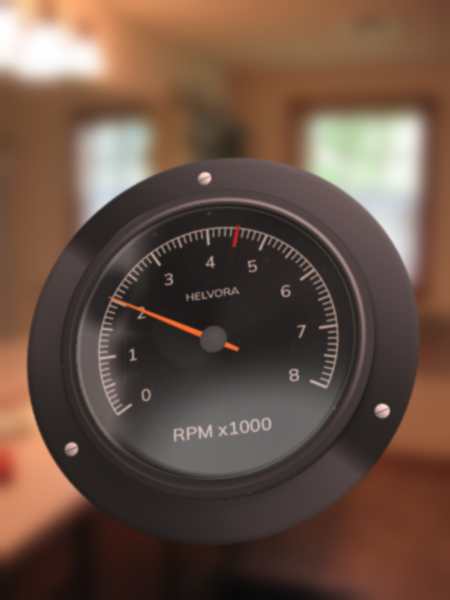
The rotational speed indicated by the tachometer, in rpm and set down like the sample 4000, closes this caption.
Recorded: 2000
